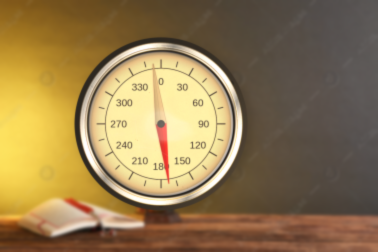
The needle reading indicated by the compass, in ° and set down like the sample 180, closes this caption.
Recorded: 172.5
